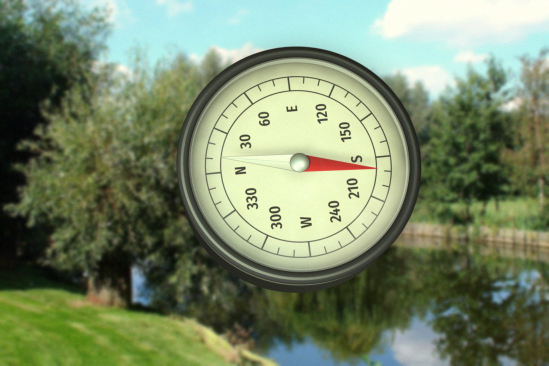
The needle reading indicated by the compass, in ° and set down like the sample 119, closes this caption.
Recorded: 190
